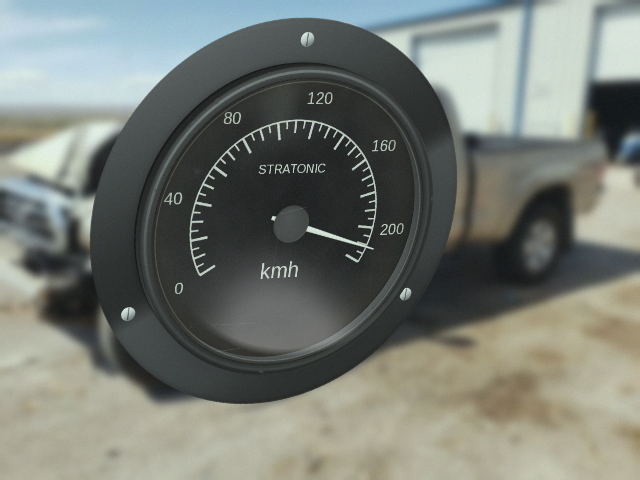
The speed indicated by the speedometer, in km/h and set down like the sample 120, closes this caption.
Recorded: 210
